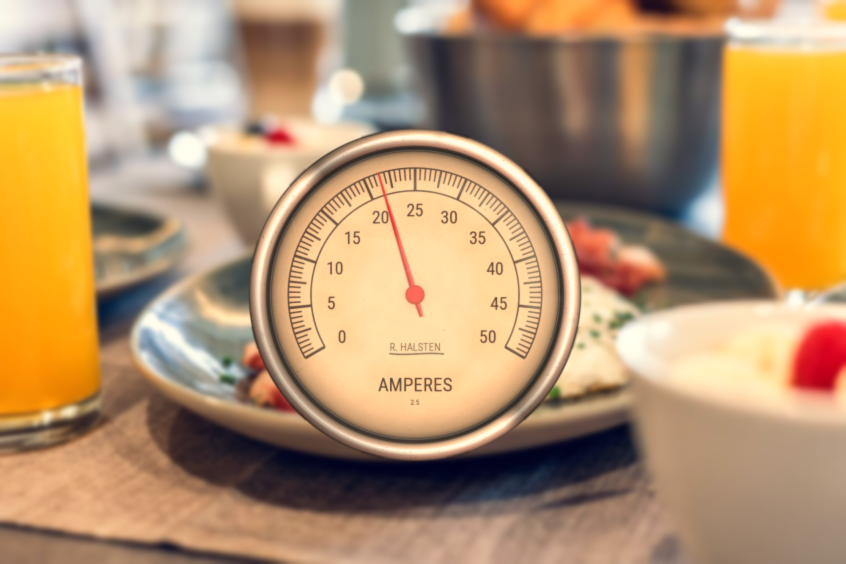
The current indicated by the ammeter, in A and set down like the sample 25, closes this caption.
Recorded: 21.5
